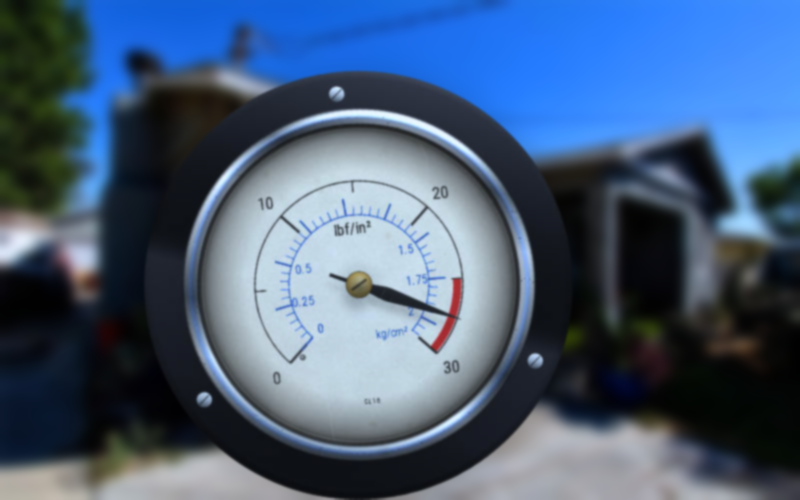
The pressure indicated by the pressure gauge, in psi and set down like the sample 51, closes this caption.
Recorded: 27.5
